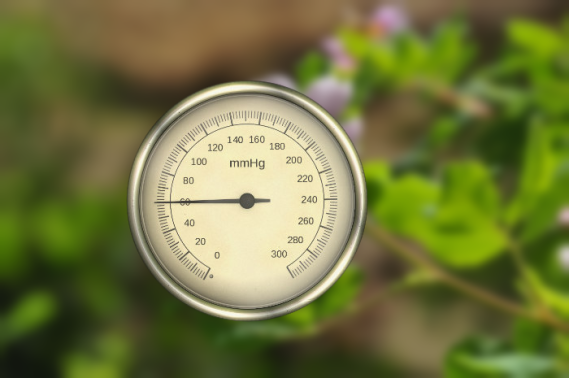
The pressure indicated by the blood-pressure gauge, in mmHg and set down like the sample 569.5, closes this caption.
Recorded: 60
